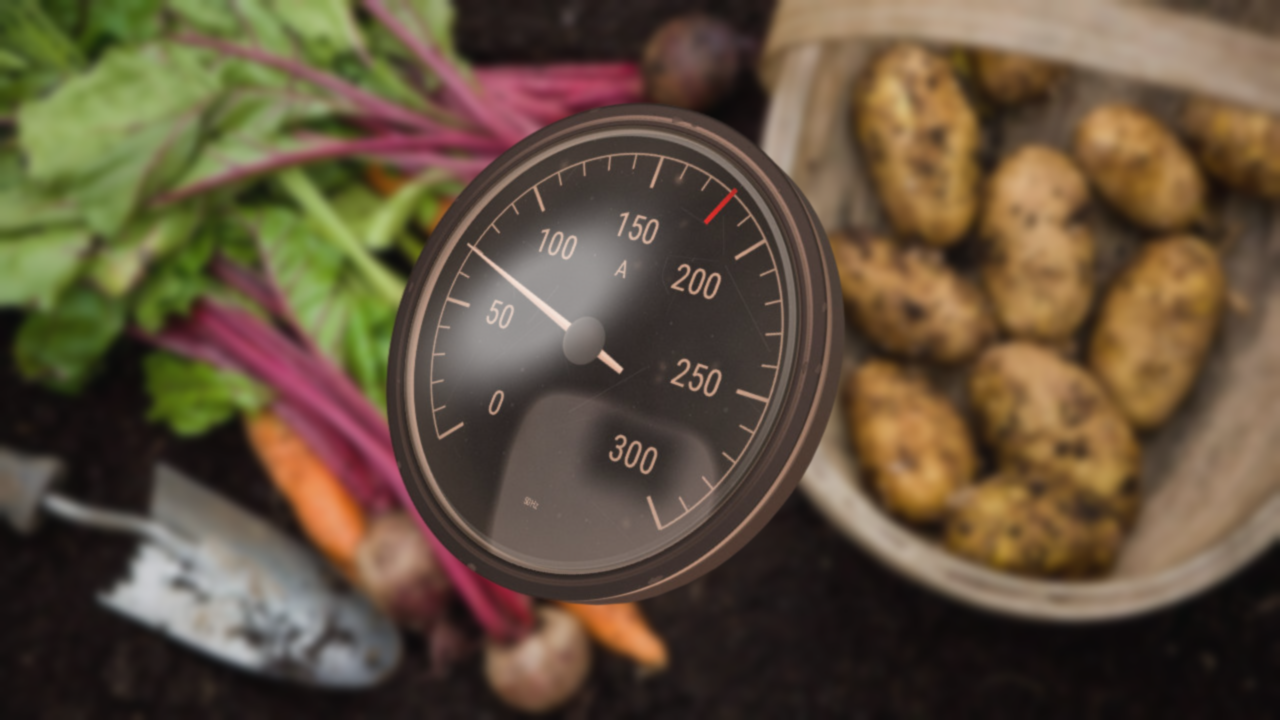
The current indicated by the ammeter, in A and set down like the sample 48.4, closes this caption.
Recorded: 70
